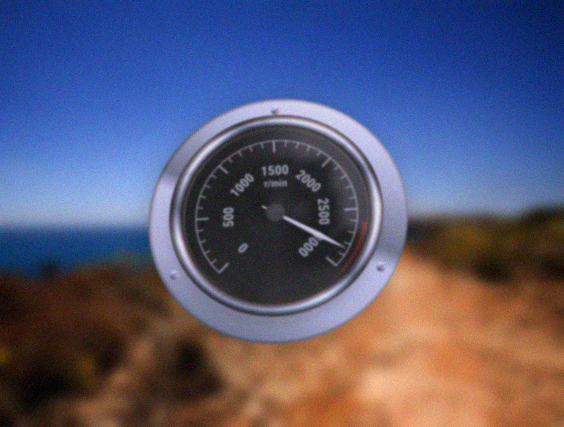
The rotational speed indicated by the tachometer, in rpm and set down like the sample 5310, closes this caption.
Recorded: 2850
